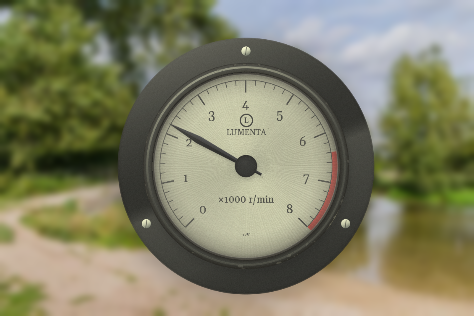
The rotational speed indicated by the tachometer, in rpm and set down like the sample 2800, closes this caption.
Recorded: 2200
